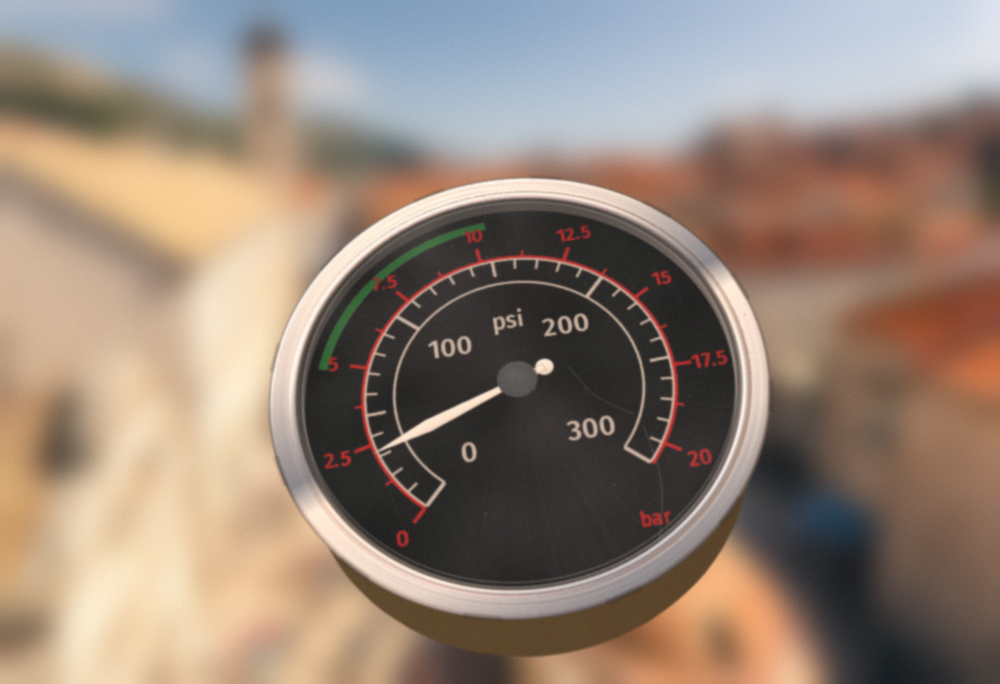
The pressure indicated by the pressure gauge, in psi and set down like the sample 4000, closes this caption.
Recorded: 30
